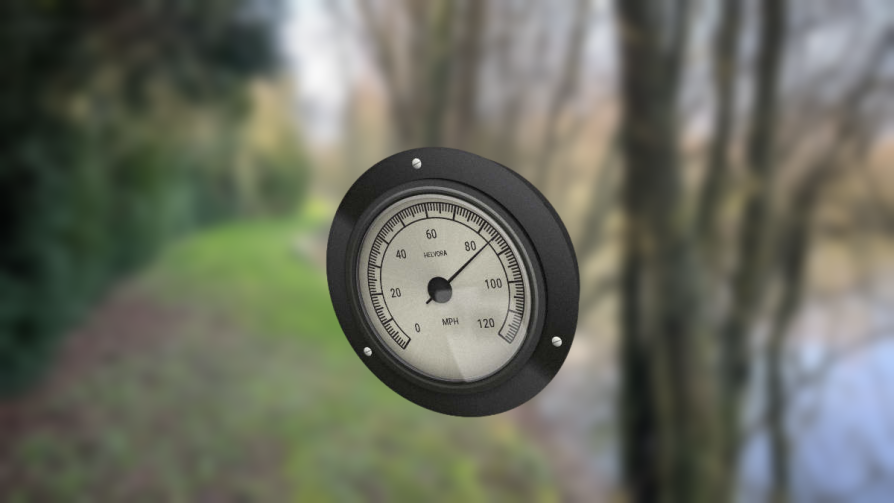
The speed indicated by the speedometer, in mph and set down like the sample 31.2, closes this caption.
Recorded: 85
